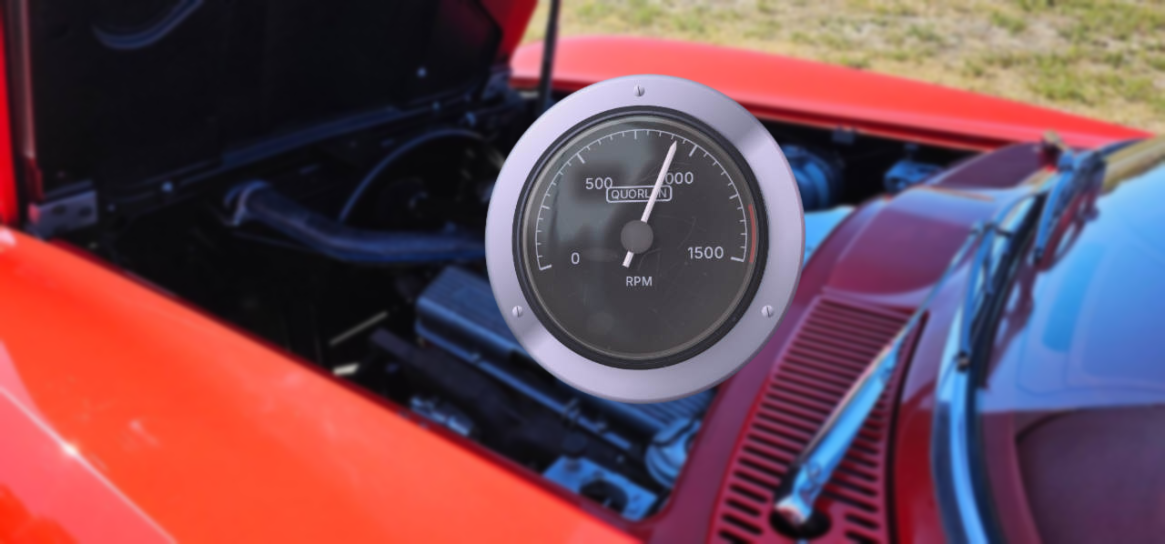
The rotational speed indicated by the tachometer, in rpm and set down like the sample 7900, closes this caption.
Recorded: 925
